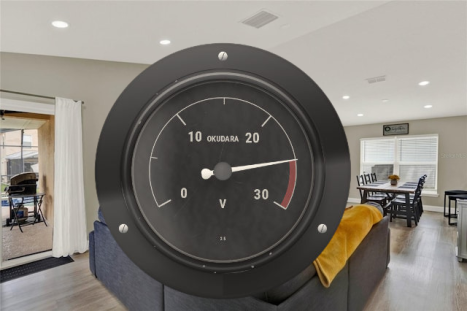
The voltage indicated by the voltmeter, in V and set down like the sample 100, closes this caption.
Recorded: 25
